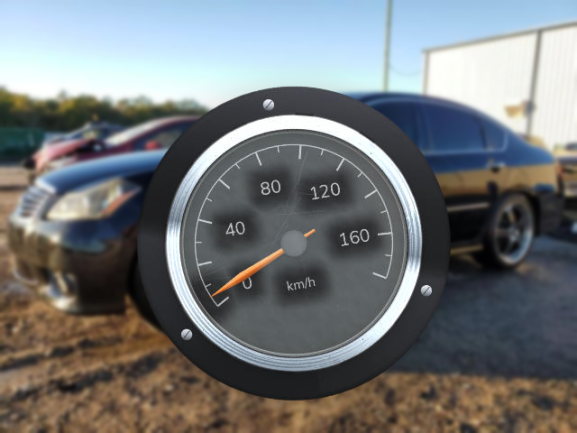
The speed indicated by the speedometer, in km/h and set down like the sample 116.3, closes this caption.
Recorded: 5
